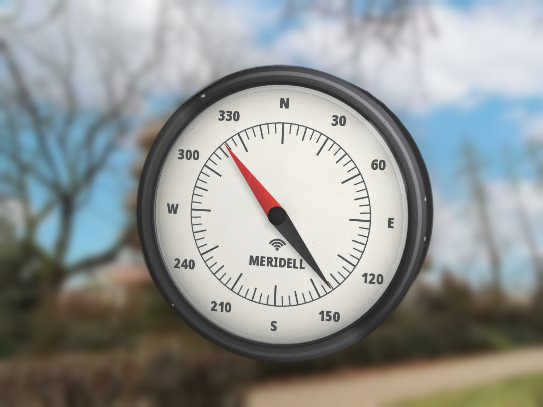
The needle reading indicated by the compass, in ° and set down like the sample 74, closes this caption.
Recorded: 320
